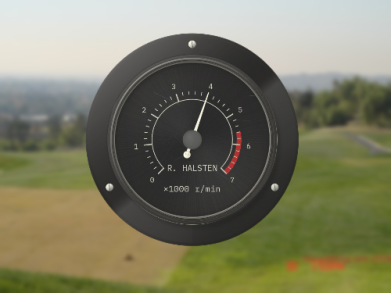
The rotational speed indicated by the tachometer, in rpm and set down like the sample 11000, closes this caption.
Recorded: 4000
